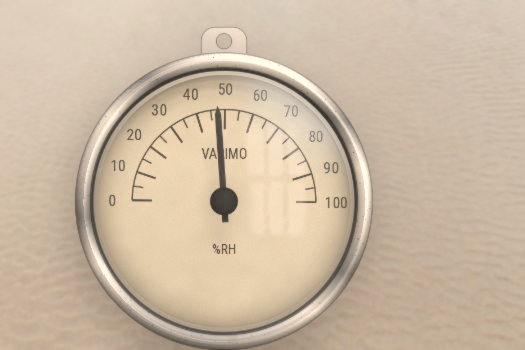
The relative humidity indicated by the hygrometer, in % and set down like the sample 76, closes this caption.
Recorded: 47.5
